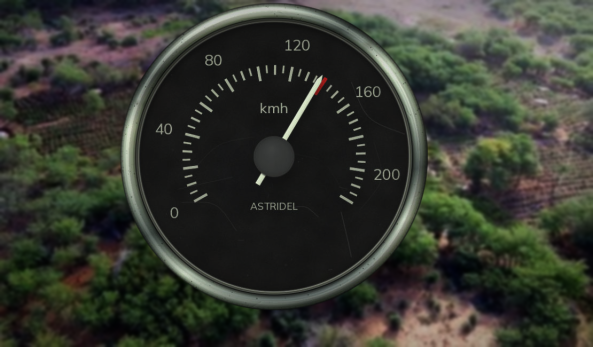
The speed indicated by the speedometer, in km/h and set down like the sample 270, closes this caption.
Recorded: 137.5
